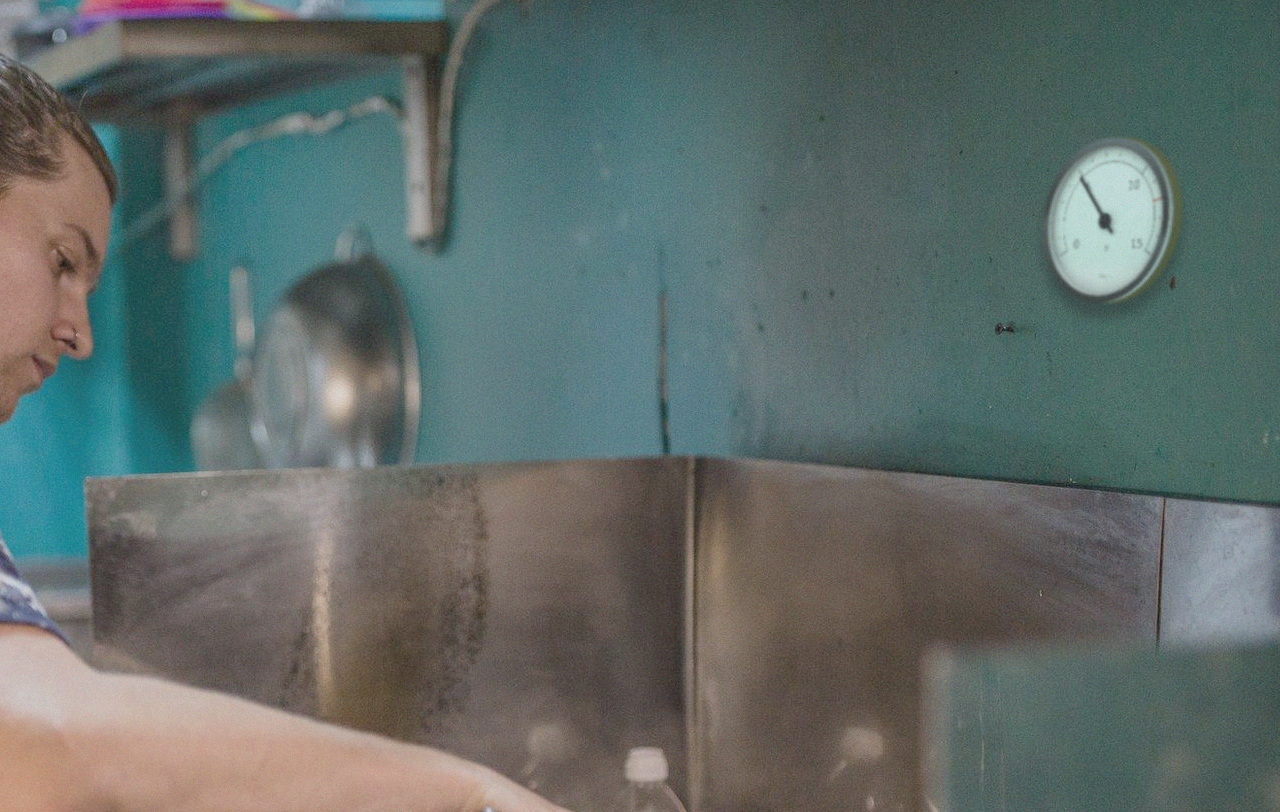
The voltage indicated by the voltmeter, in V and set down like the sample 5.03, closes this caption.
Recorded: 5
